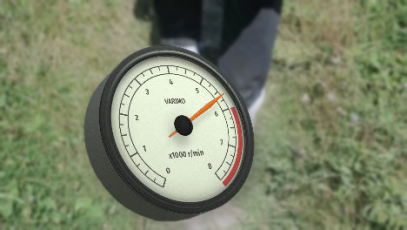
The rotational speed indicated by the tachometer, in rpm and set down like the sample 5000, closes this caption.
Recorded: 5625
